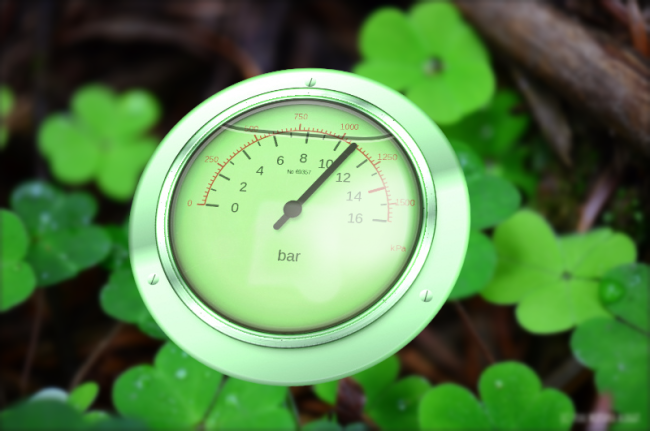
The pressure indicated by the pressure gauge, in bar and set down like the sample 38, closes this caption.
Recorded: 11
